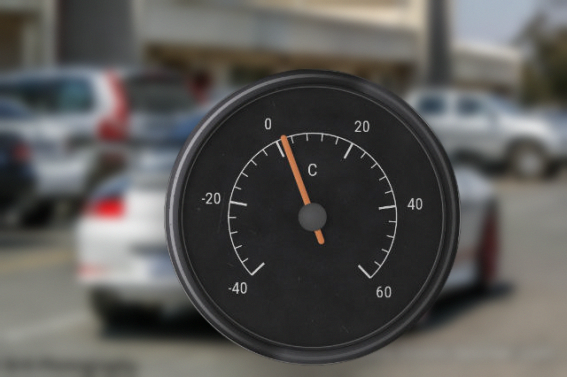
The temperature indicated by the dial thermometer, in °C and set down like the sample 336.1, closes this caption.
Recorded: 2
